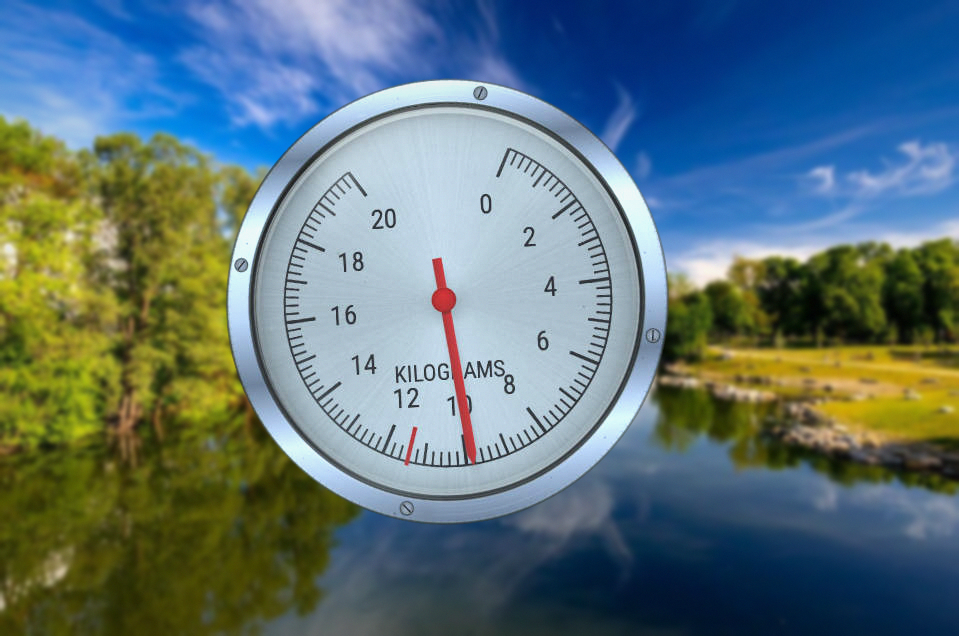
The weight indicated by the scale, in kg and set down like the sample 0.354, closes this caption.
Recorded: 9.8
